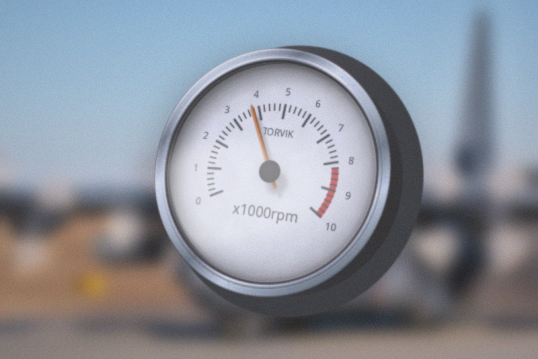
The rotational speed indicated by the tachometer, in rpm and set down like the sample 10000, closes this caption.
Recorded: 3800
